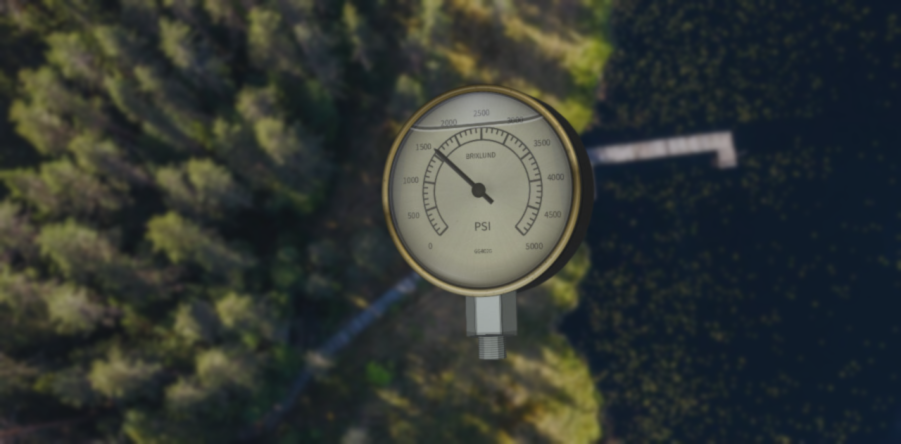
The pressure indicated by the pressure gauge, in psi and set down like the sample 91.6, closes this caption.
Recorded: 1600
